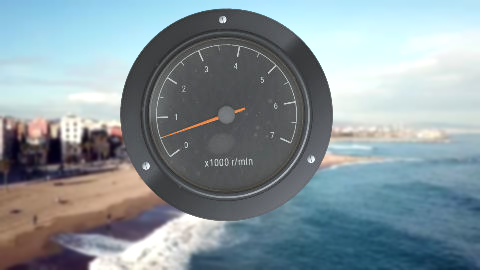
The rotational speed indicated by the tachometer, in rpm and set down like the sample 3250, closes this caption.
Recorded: 500
